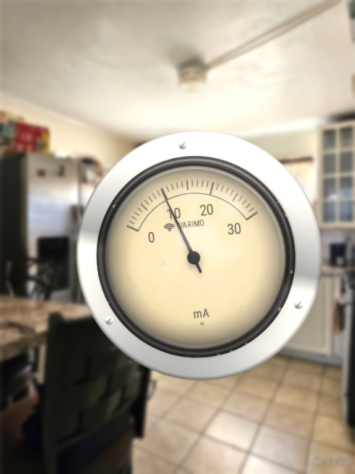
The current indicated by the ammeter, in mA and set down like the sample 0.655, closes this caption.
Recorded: 10
